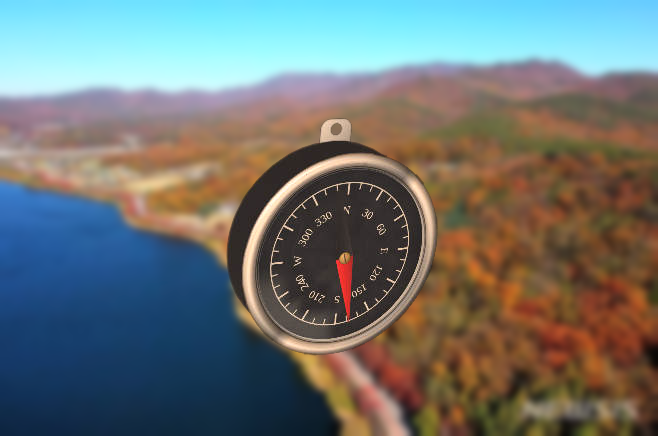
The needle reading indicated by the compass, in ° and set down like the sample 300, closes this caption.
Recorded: 170
